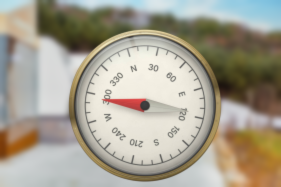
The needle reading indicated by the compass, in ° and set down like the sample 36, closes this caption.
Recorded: 295
